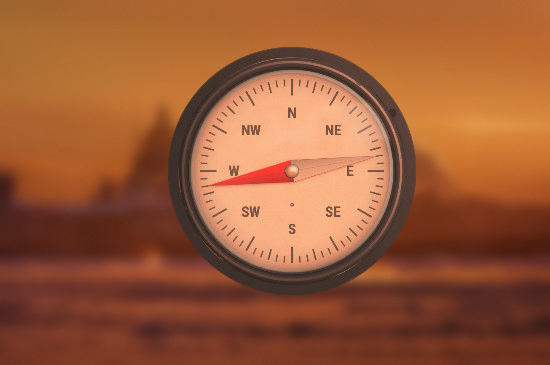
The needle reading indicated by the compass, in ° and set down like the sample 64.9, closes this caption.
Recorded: 260
